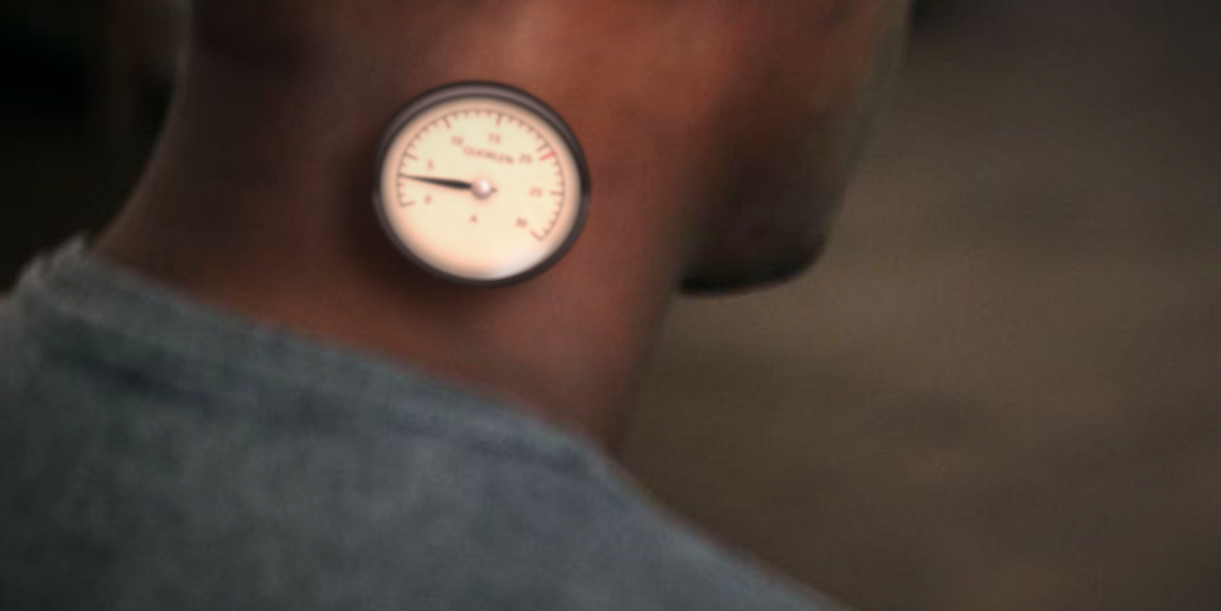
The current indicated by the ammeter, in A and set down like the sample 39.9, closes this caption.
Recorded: 3
